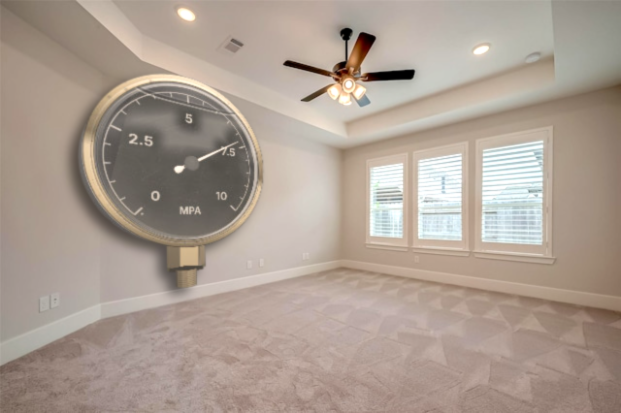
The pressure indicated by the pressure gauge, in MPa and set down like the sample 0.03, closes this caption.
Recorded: 7.25
